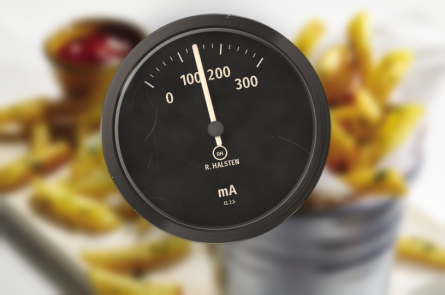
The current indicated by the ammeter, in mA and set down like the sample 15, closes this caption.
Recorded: 140
